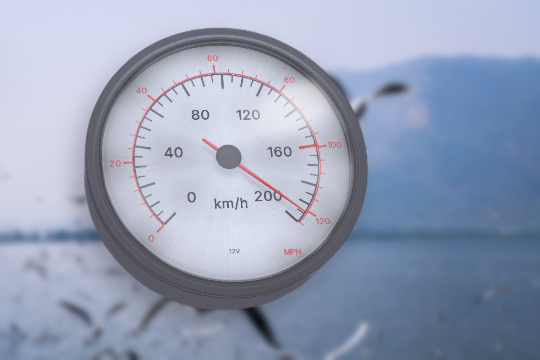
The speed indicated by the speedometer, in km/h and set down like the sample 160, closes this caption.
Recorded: 195
